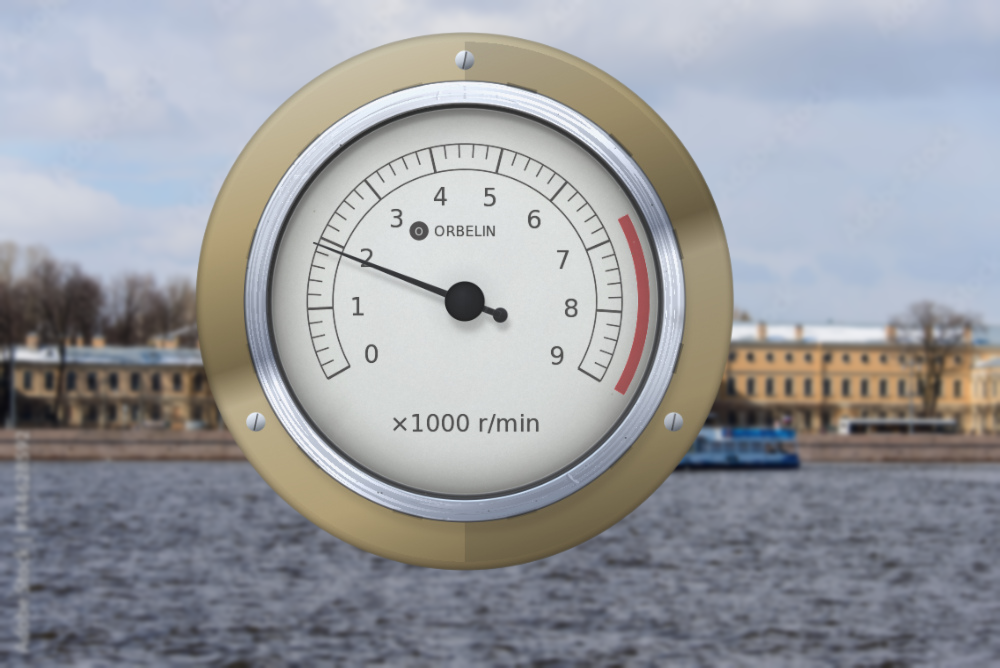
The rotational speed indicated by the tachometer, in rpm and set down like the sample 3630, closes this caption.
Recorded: 1900
